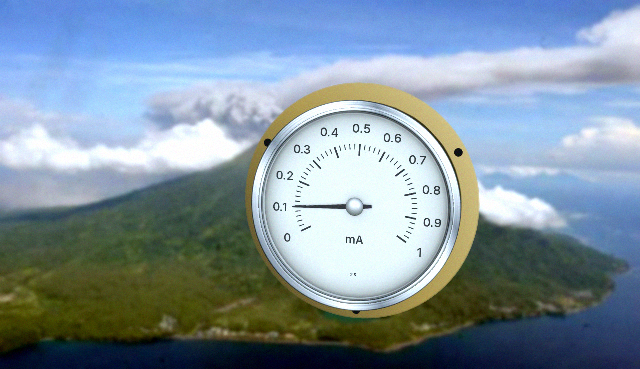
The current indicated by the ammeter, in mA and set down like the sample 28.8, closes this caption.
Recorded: 0.1
